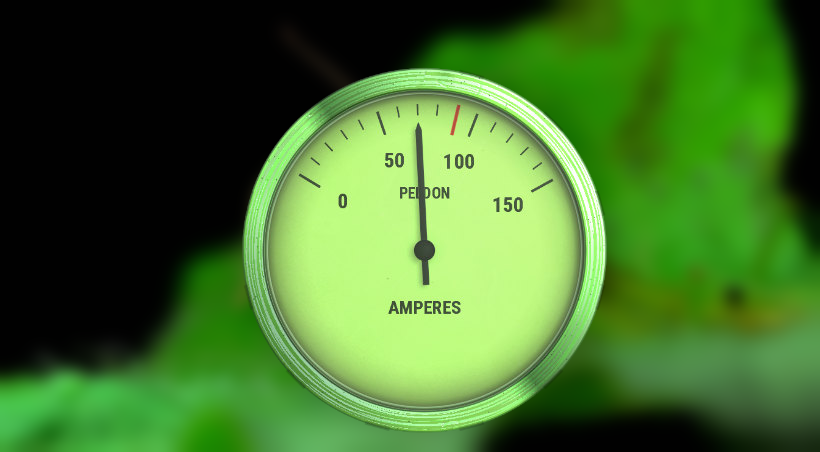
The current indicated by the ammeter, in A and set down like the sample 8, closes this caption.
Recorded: 70
